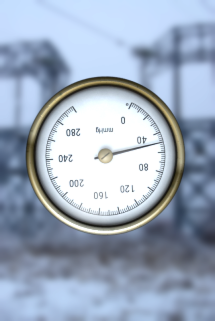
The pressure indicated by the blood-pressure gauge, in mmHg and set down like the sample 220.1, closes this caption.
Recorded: 50
